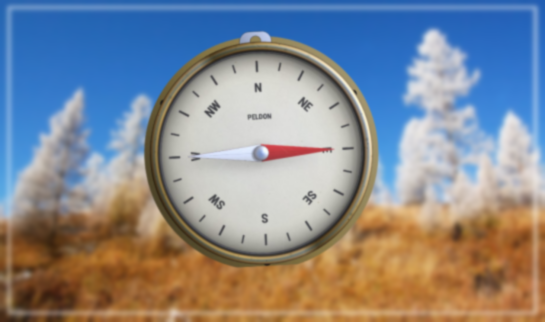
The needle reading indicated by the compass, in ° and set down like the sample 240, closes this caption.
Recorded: 90
